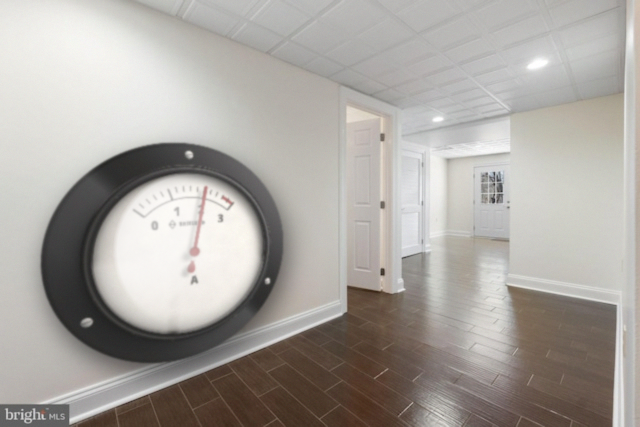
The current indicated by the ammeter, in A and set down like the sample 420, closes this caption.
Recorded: 2
